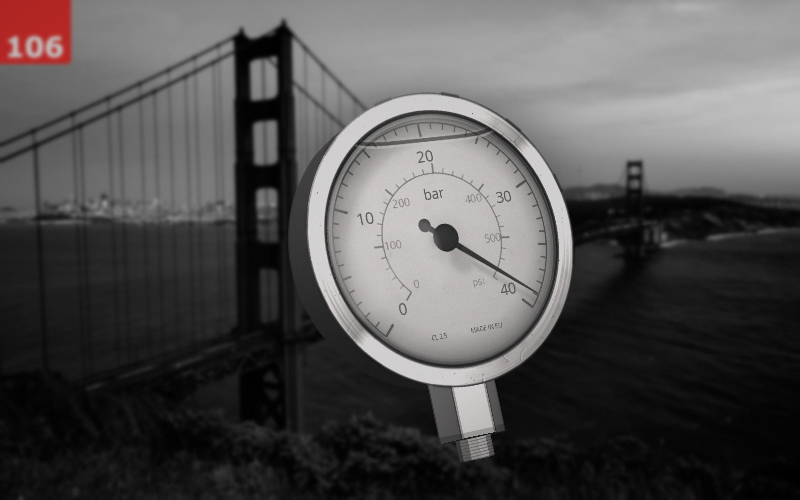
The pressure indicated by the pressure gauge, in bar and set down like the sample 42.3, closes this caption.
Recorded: 39
